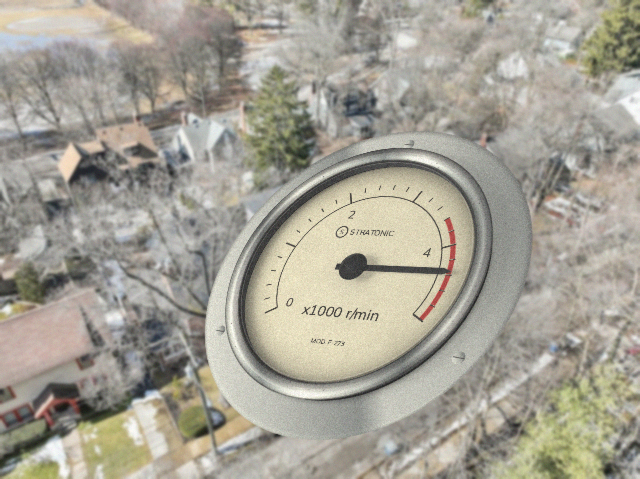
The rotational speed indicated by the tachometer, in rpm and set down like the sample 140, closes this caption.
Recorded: 4400
